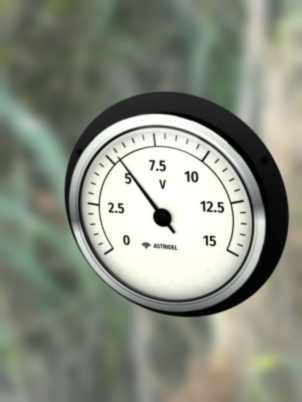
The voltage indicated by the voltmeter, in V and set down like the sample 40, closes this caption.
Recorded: 5.5
